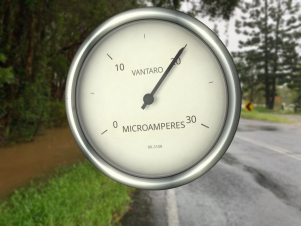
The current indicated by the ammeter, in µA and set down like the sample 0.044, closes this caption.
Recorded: 20
